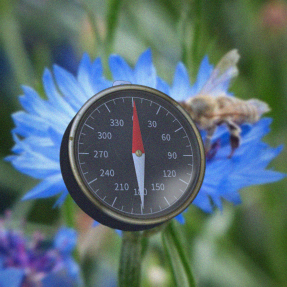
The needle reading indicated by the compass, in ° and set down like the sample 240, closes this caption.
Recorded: 0
